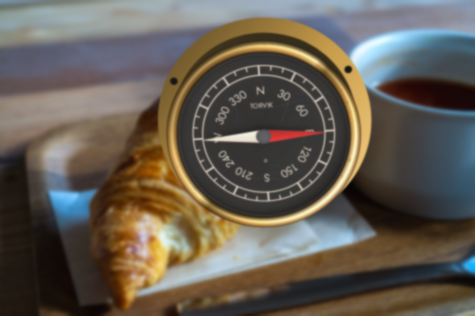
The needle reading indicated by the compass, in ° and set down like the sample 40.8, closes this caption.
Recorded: 90
